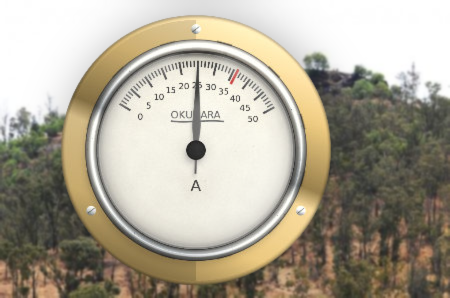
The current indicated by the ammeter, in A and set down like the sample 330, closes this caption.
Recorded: 25
